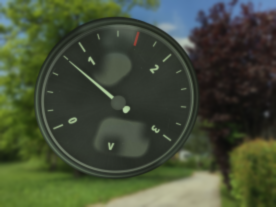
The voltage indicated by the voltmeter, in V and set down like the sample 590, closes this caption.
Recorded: 0.8
